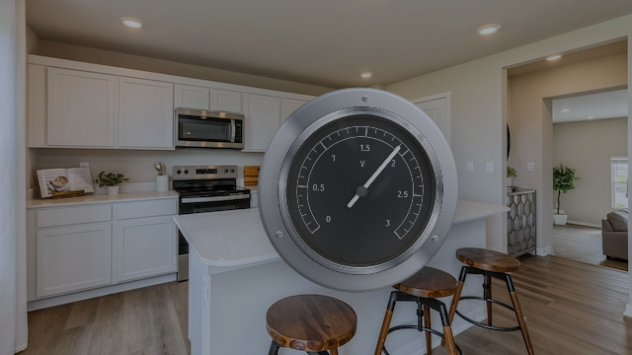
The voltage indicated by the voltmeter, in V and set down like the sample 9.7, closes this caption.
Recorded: 1.9
